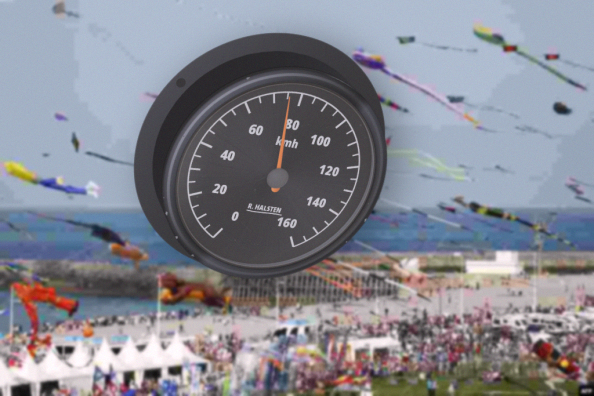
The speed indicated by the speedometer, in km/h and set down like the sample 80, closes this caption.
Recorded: 75
